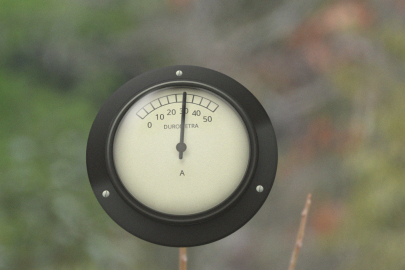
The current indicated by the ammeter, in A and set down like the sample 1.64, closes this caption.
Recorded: 30
